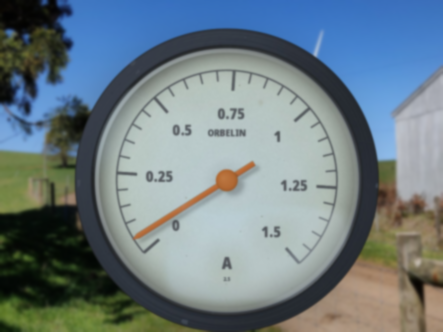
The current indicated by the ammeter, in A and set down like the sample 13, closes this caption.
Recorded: 0.05
